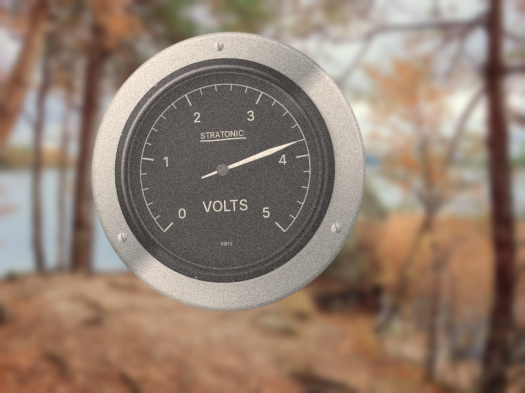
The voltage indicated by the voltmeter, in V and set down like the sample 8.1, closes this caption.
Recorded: 3.8
